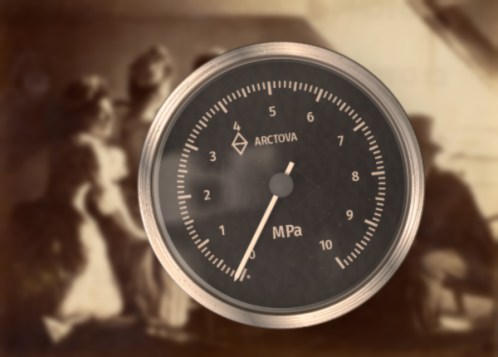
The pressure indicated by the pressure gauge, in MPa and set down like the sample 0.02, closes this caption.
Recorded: 0.1
